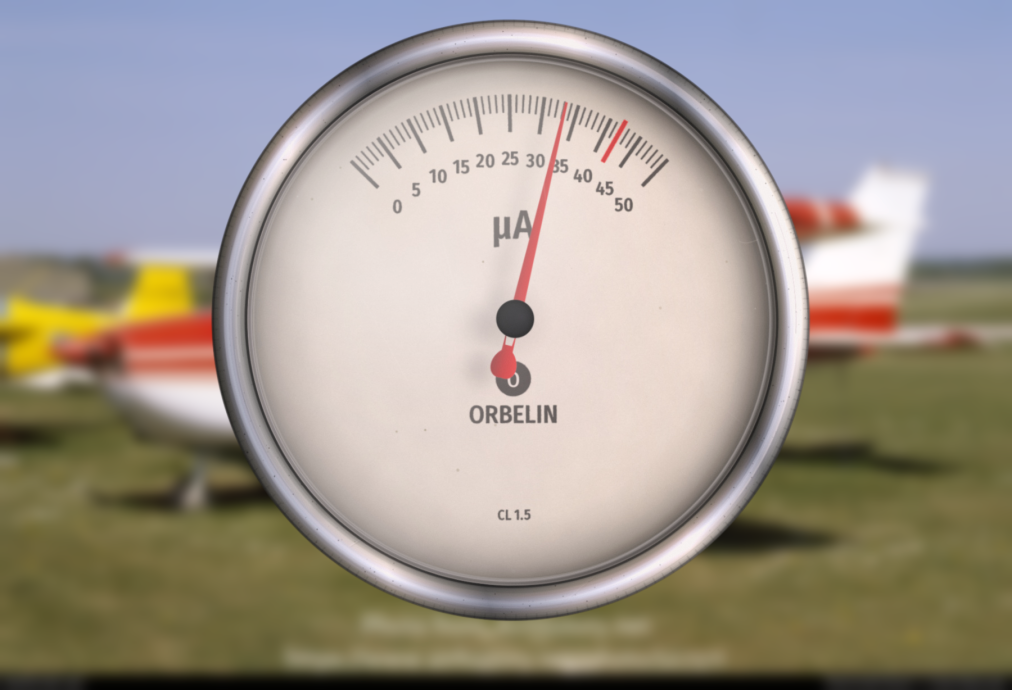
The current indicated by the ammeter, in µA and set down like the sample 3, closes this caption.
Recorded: 33
